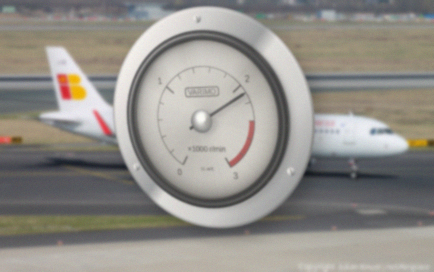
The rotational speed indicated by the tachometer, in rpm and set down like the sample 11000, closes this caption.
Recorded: 2100
